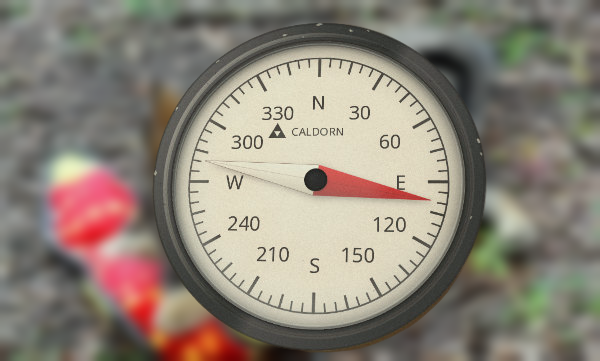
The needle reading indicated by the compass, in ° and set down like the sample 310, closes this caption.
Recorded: 100
